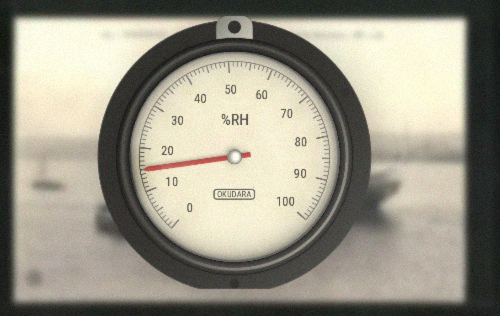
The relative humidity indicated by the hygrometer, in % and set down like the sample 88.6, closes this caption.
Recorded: 15
